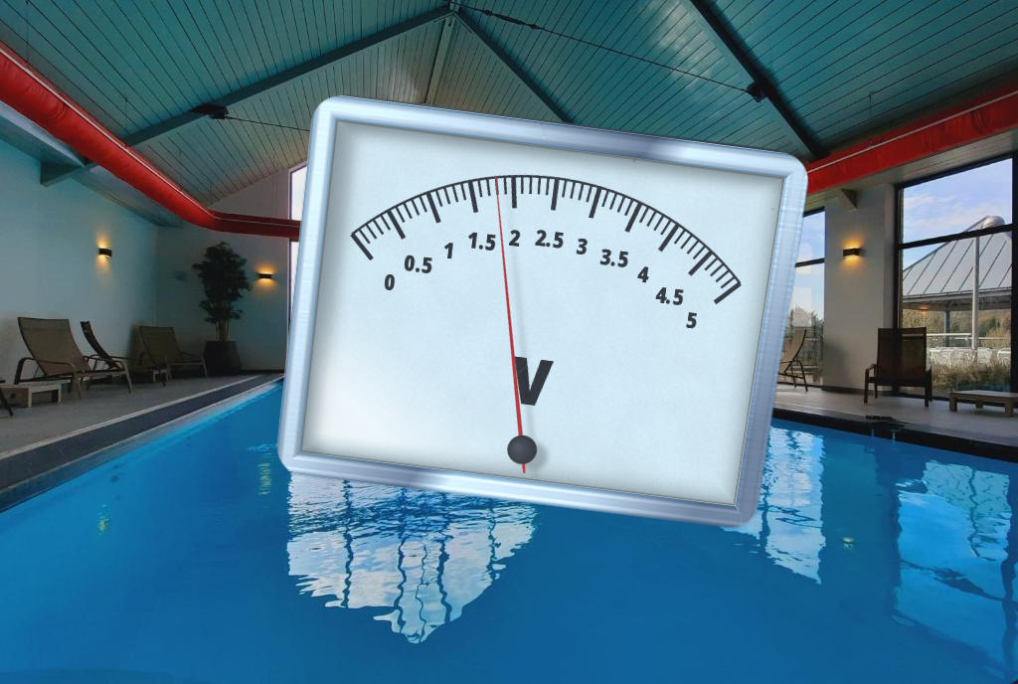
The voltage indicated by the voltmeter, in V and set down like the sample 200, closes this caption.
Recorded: 1.8
